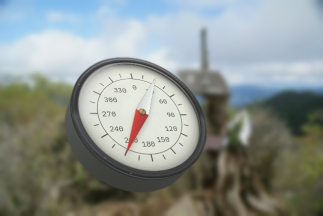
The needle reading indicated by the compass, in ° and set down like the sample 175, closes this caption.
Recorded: 210
